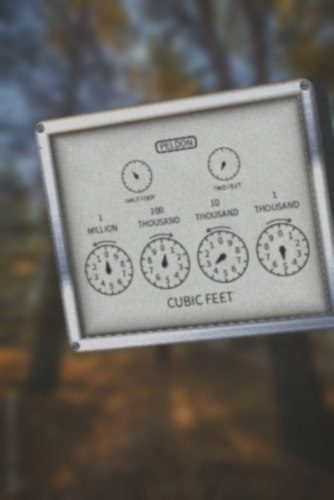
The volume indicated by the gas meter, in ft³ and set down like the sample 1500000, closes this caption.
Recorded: 3500
